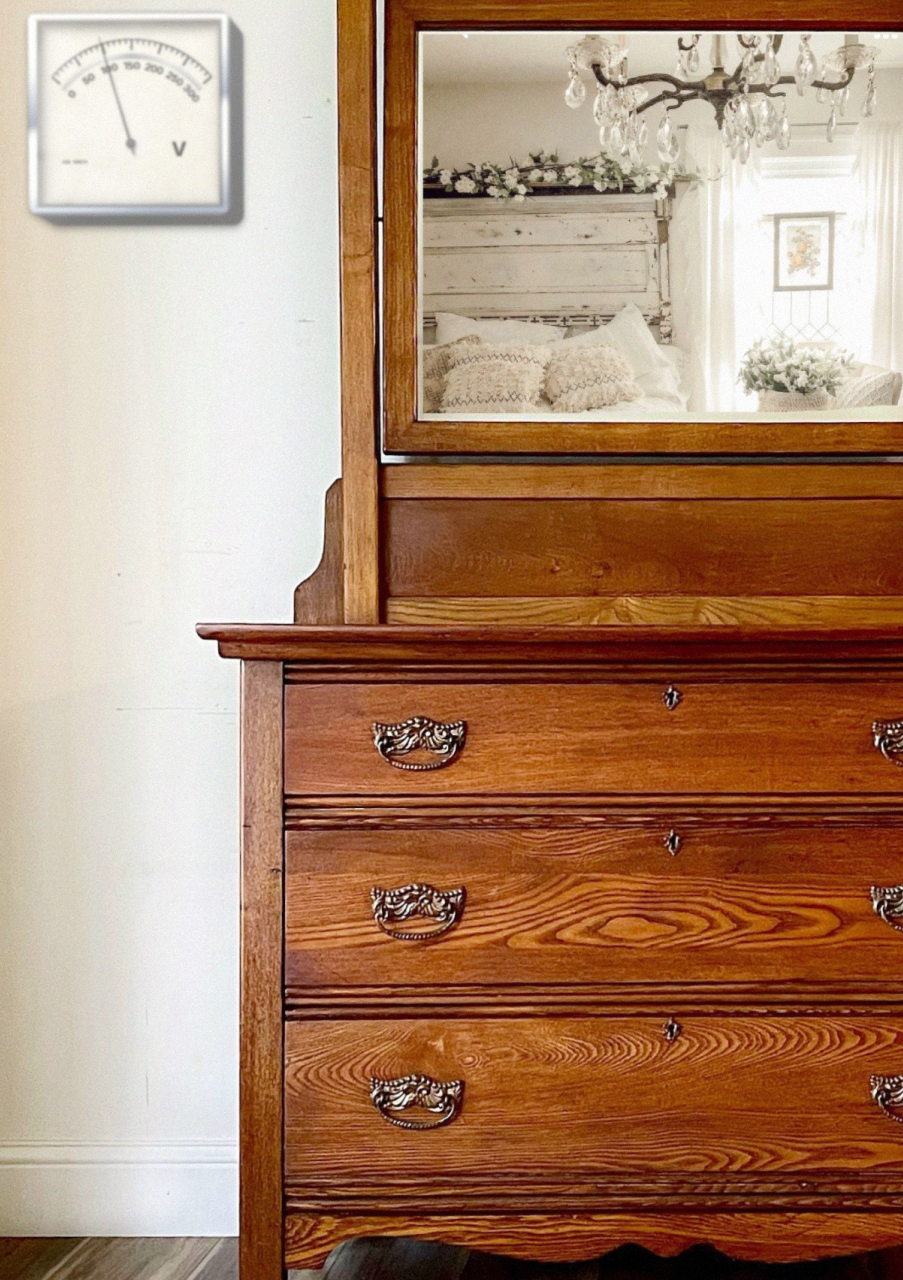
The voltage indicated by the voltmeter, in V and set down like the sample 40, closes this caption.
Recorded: 100
